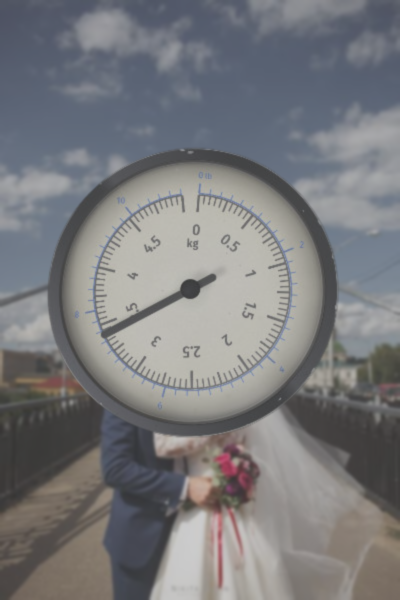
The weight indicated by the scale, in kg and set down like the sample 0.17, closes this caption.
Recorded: 3.4
